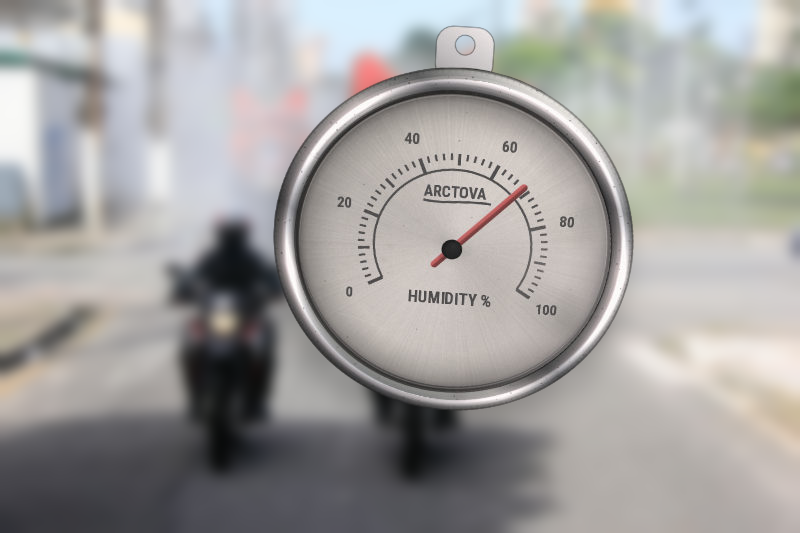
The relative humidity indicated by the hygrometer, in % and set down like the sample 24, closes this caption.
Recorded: 68
